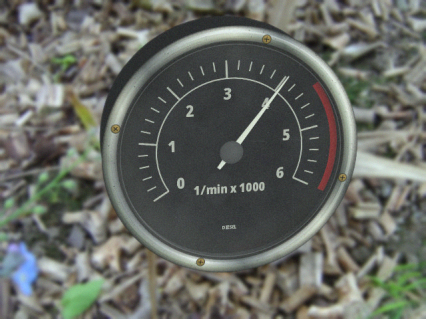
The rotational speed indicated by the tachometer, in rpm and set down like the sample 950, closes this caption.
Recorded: 4000
